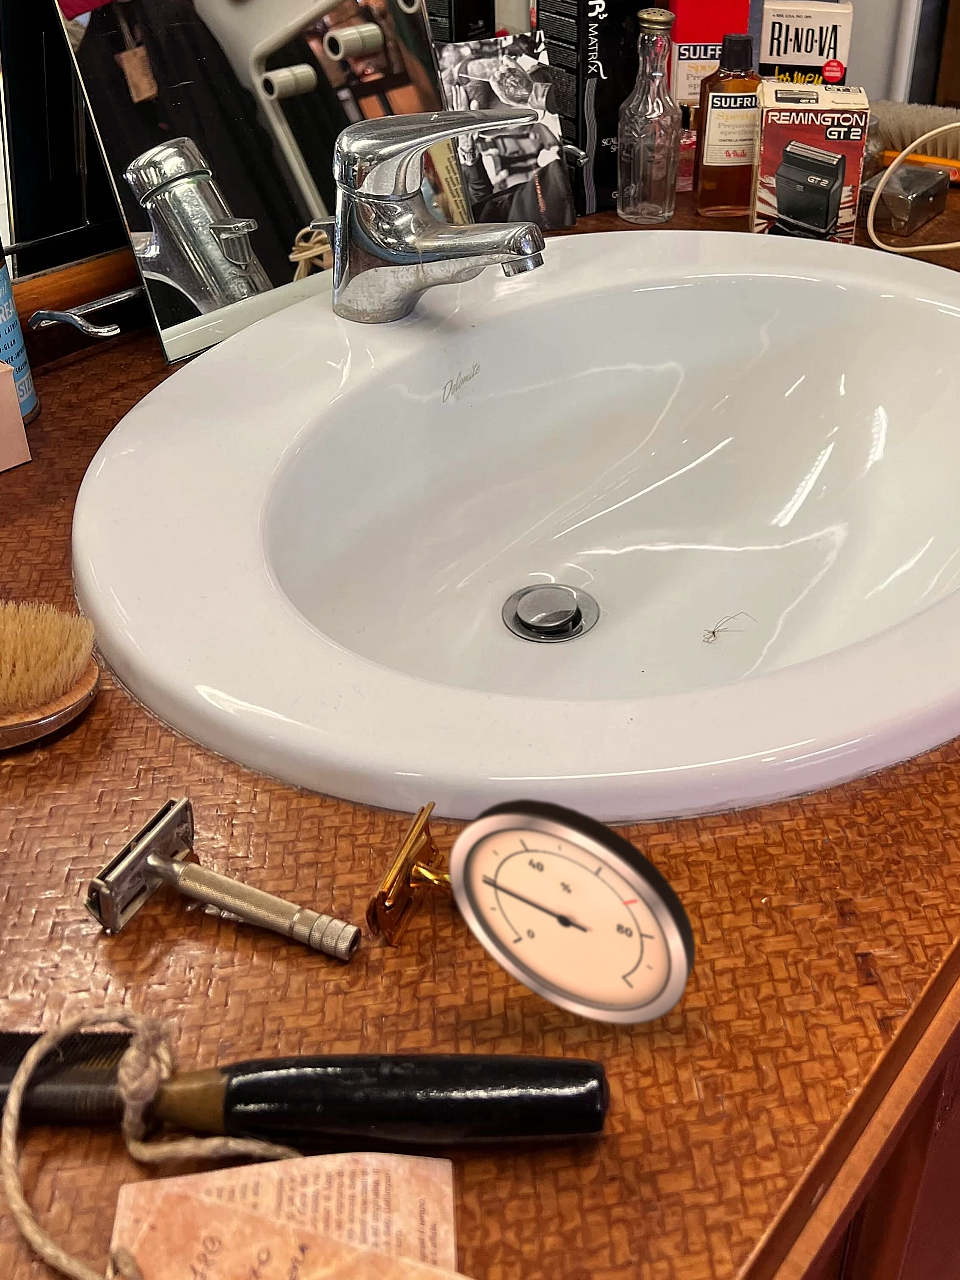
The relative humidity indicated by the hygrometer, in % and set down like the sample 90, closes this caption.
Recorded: 20
